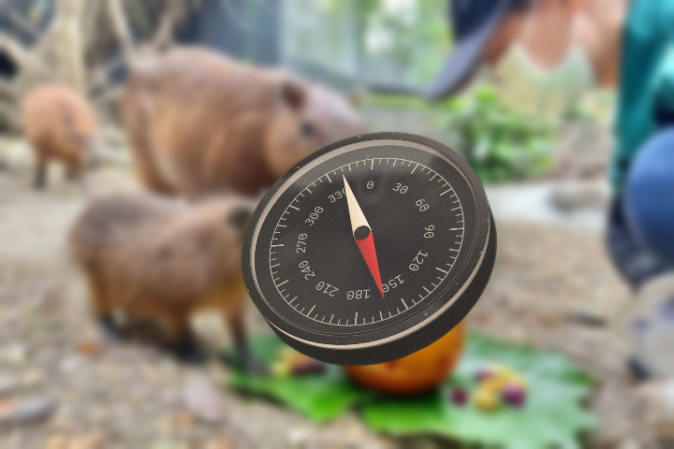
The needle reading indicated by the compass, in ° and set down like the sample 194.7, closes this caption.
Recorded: 160
